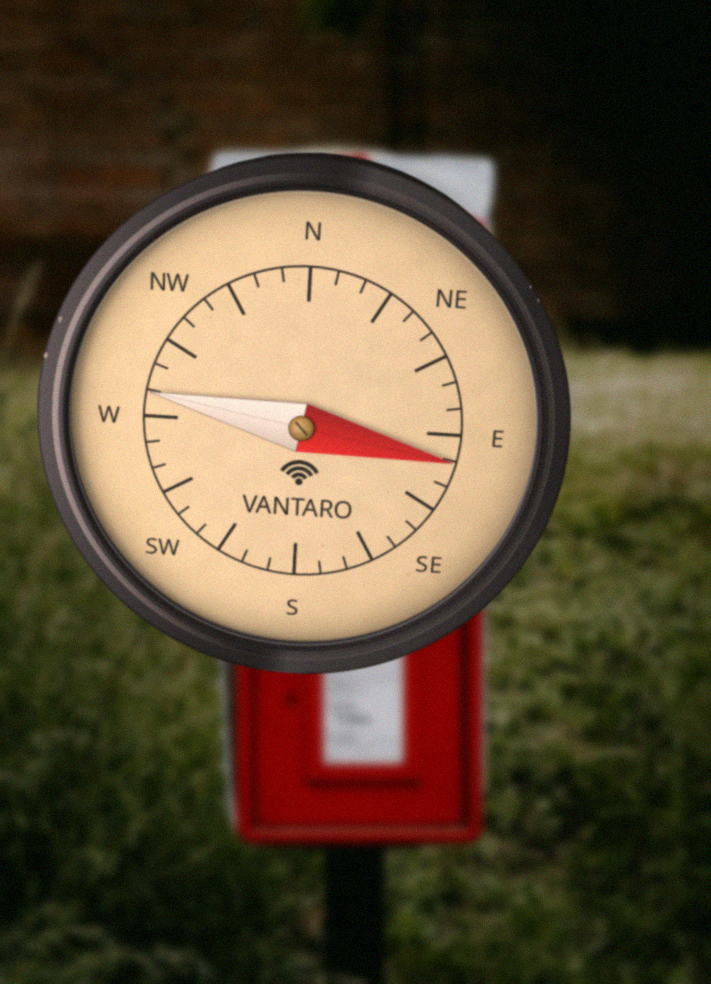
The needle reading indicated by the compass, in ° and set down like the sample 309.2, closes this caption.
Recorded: 100
